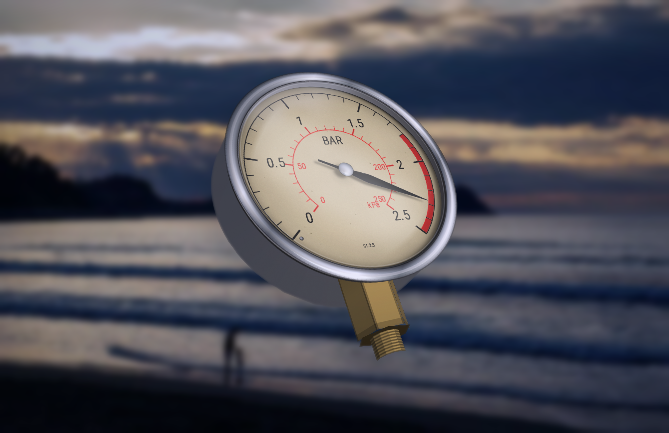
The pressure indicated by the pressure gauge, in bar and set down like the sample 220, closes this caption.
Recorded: 2.3
